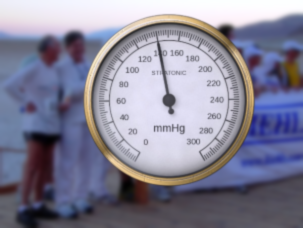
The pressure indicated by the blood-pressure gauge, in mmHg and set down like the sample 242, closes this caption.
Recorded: 140
